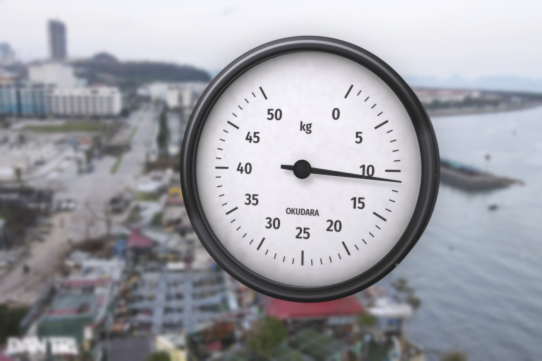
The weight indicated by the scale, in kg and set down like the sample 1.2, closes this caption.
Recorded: 11
